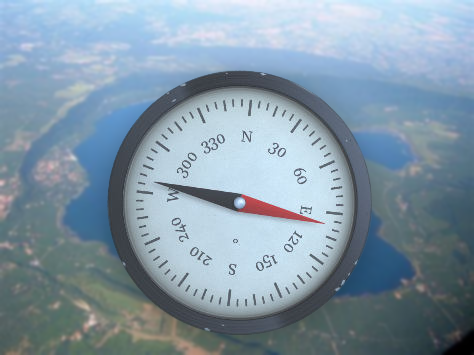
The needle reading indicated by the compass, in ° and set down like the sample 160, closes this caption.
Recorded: 97.5
